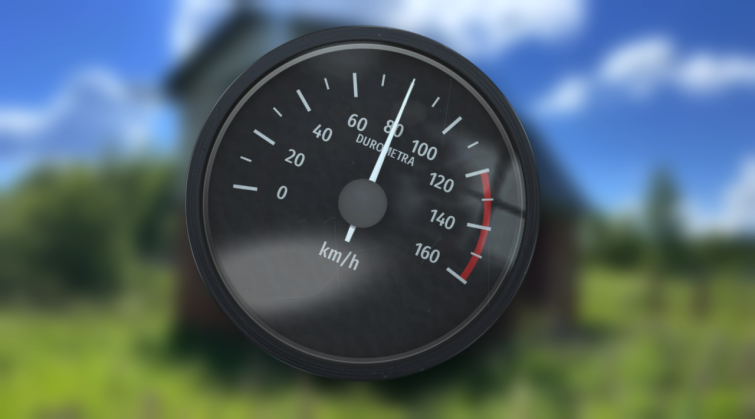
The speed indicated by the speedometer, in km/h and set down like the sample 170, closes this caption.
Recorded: 80
